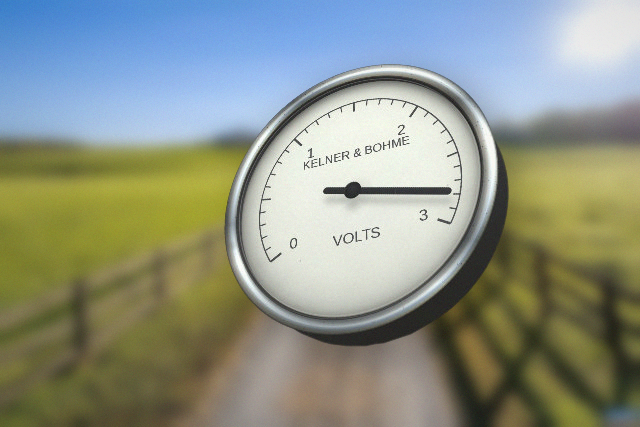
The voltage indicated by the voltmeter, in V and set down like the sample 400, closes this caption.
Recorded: 2.8
